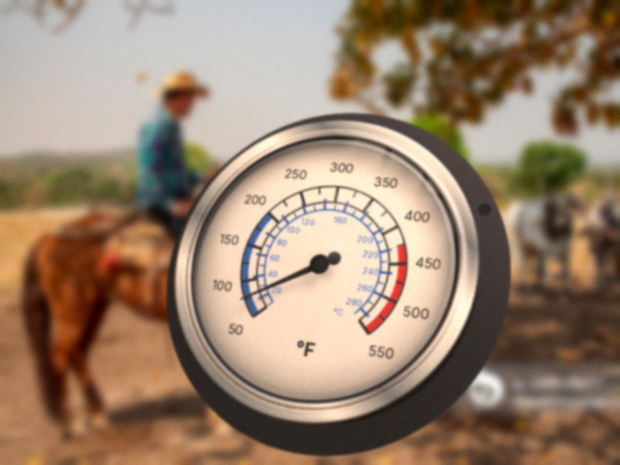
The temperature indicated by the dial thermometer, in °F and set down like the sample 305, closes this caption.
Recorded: 75
